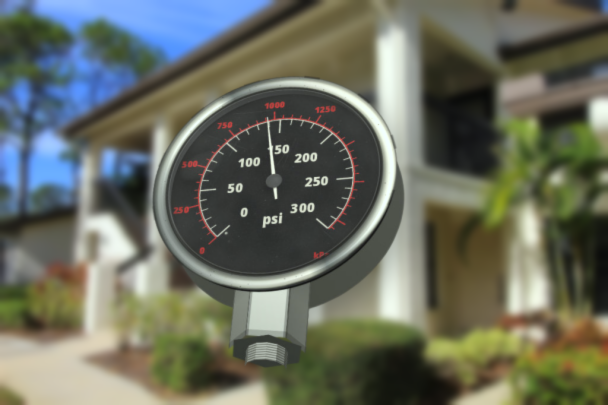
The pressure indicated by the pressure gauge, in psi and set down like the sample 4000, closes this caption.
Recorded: 140
